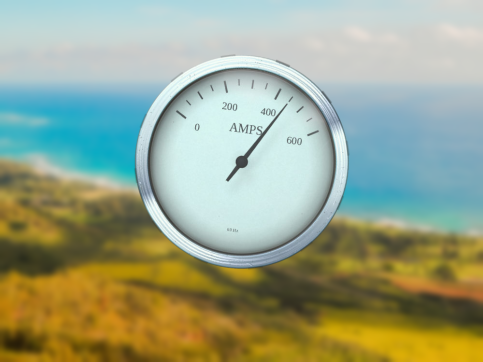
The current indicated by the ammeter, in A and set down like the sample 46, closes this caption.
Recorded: 450
